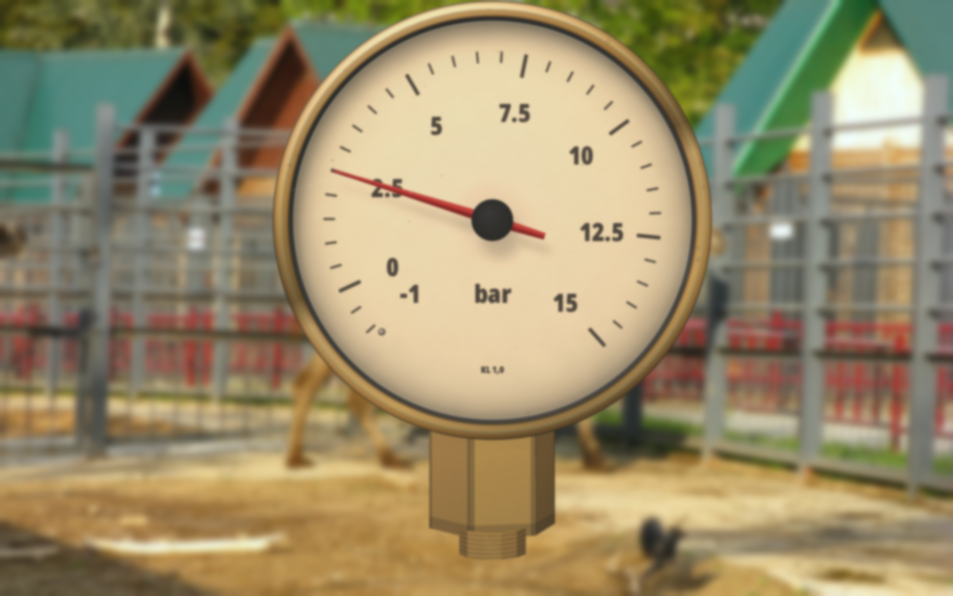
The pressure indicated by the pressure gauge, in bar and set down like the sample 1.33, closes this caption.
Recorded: 2.5
